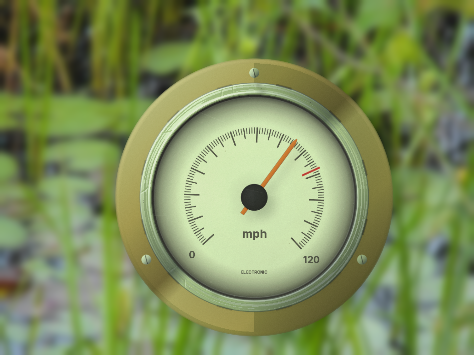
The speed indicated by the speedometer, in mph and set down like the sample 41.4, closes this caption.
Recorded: 75
